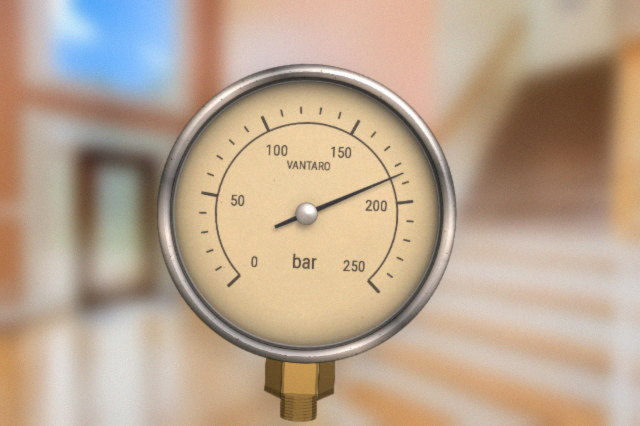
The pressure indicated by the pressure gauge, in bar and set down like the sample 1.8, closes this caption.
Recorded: 185
